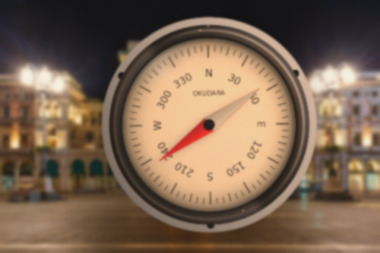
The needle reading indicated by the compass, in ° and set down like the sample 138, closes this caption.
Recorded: 235
